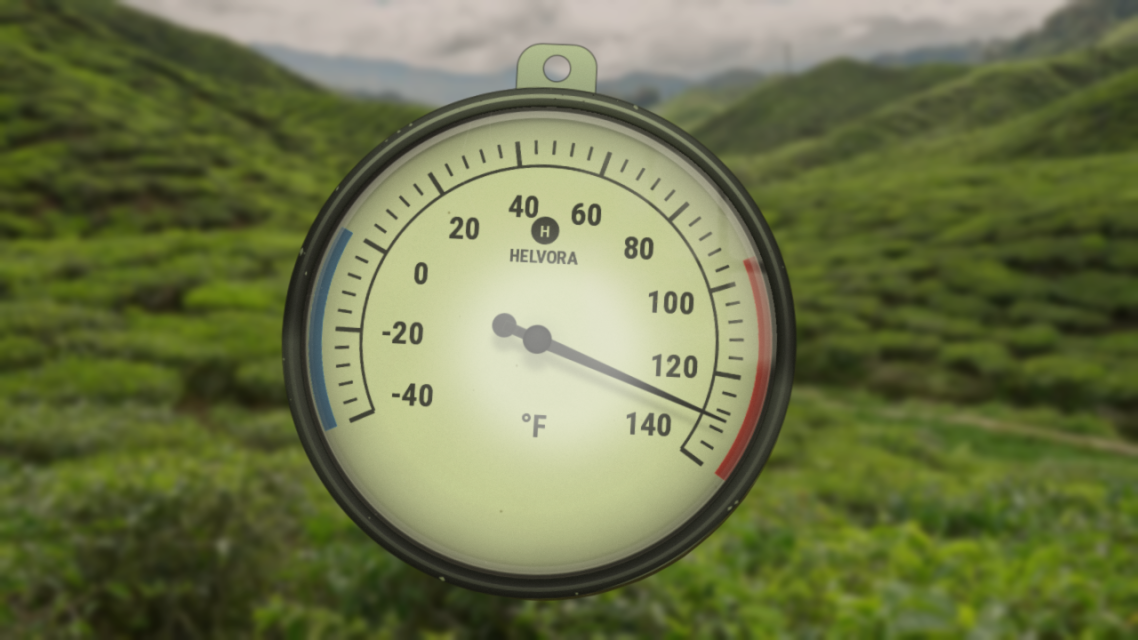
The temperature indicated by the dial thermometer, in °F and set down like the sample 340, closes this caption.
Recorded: 130
